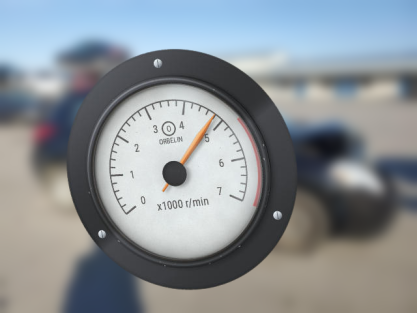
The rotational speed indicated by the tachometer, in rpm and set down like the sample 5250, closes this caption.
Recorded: 4800
